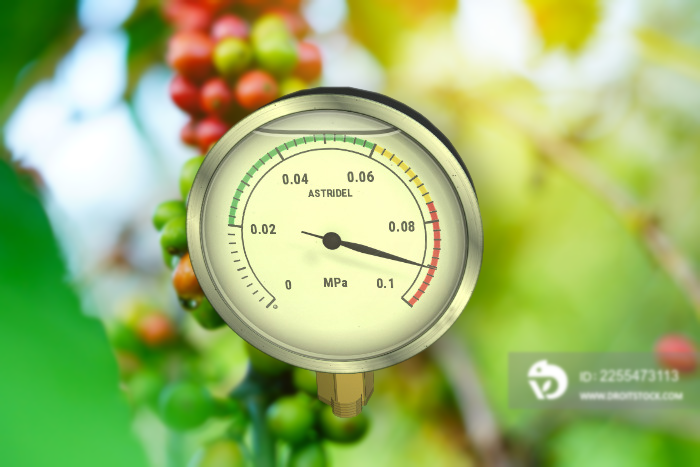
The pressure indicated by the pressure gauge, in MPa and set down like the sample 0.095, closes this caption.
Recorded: 0.09
